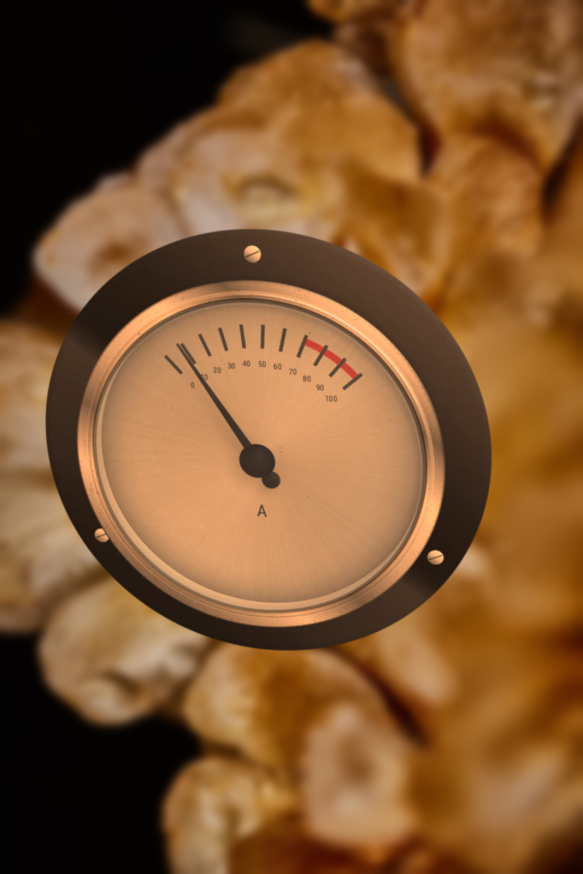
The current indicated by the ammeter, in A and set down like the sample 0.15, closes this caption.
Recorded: 10
